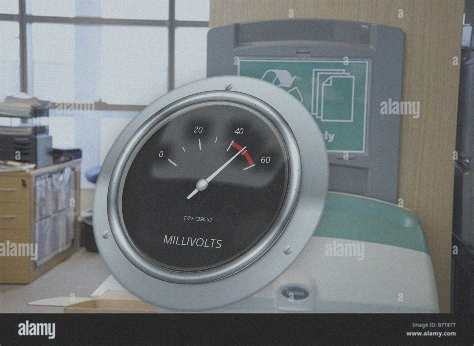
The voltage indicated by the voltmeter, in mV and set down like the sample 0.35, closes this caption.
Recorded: 50
